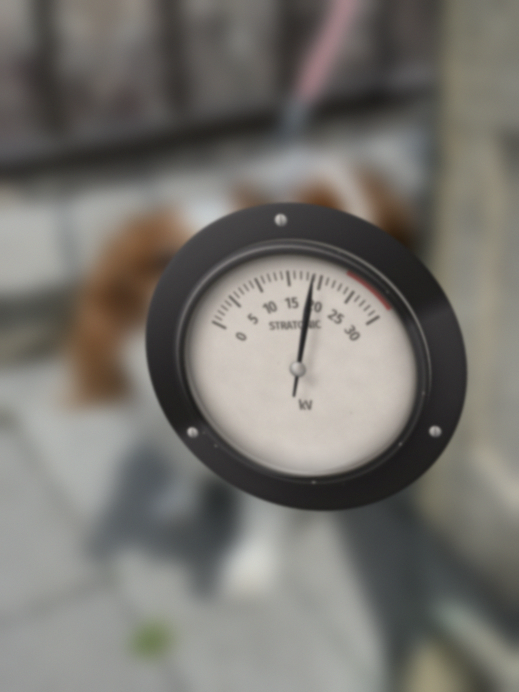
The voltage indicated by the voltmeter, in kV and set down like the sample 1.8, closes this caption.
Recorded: 19
